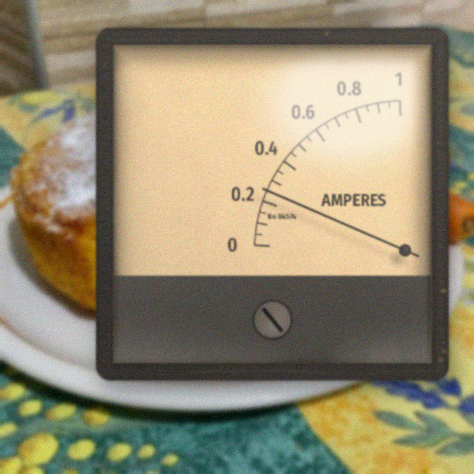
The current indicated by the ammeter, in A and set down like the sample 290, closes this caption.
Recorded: 0.25
